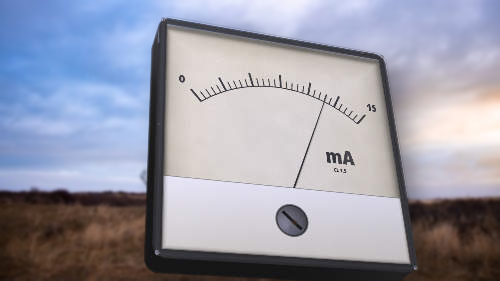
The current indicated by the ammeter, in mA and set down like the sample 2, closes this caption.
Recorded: 11.5
